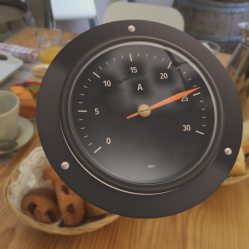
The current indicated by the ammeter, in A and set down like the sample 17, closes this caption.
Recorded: 24.5
